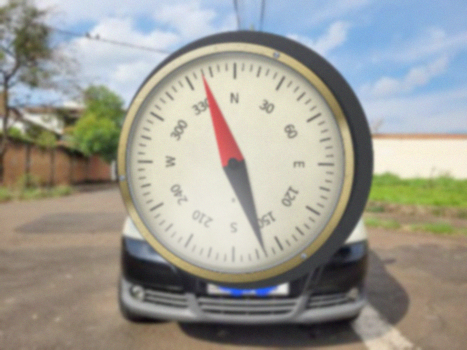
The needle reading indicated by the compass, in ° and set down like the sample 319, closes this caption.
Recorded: 340
